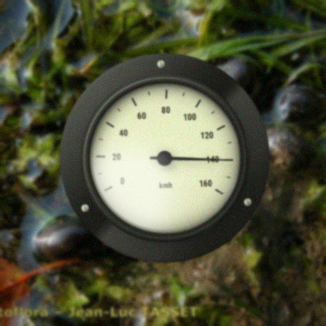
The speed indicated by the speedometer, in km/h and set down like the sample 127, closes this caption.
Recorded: 140
